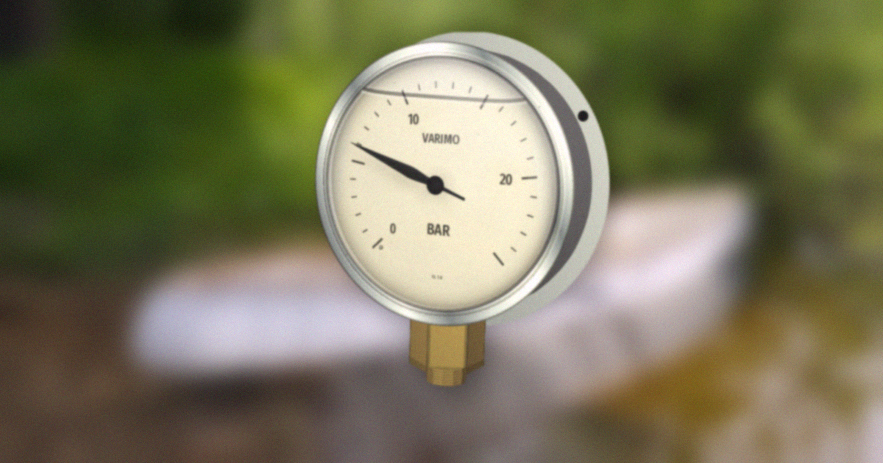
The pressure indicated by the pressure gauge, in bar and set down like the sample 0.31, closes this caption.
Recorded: 6
